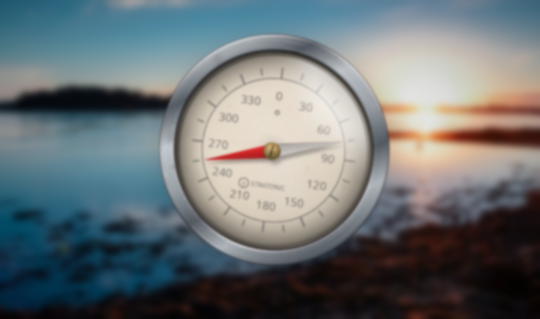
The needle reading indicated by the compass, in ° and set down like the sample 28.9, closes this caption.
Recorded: 255
